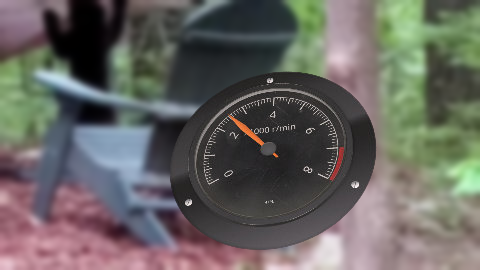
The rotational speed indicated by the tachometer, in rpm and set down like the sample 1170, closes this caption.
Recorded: 2500
